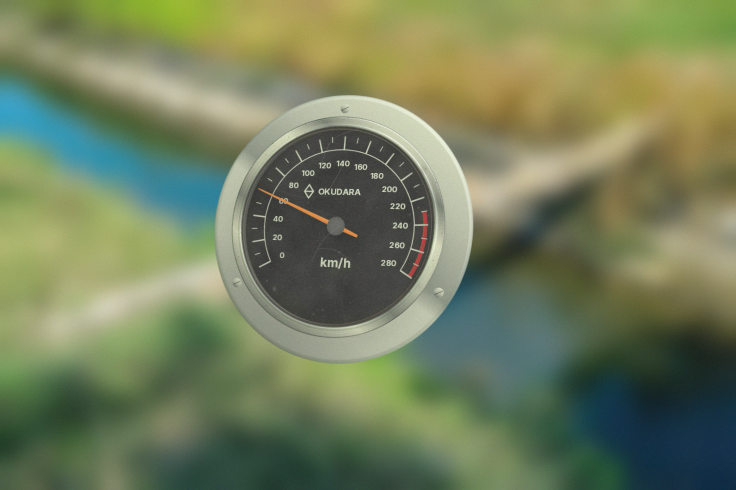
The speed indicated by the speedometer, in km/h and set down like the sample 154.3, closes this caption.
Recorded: 60
